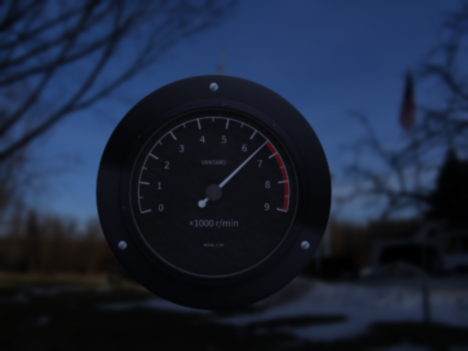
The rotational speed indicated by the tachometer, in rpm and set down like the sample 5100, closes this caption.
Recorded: 6500
